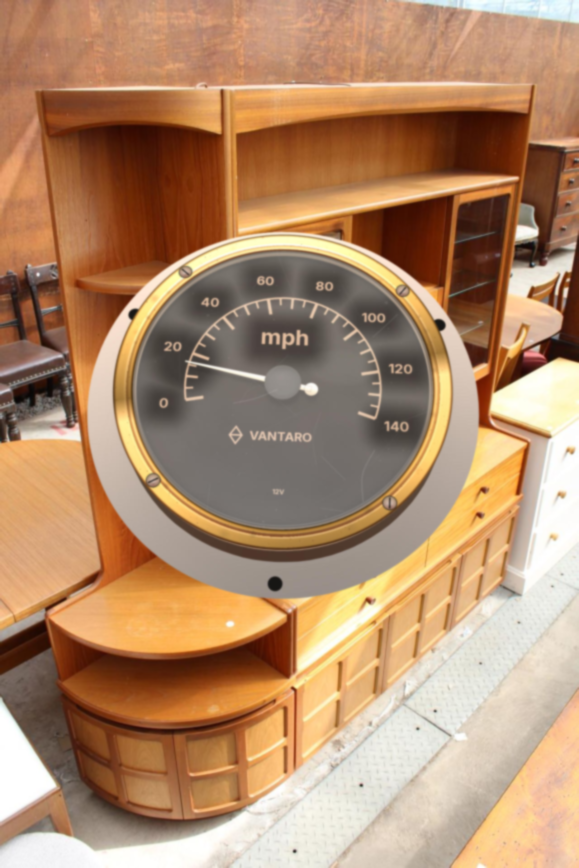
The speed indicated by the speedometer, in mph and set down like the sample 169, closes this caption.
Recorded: 15
